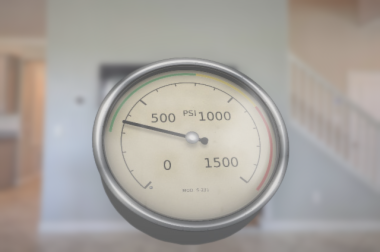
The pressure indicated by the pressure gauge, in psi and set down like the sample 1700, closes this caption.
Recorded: 350
